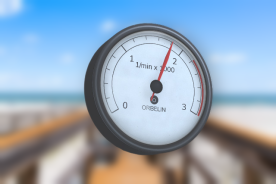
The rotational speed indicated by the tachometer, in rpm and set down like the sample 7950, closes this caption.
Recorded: 1800
